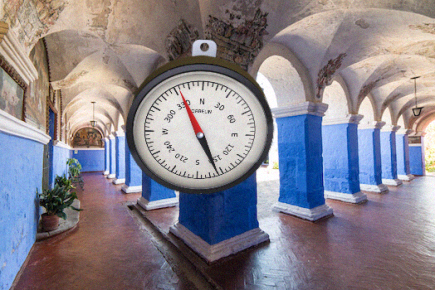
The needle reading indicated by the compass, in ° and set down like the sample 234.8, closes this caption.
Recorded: 335
